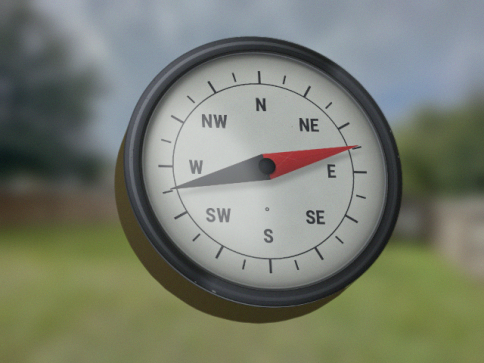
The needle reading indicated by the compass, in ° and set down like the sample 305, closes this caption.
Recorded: 75
